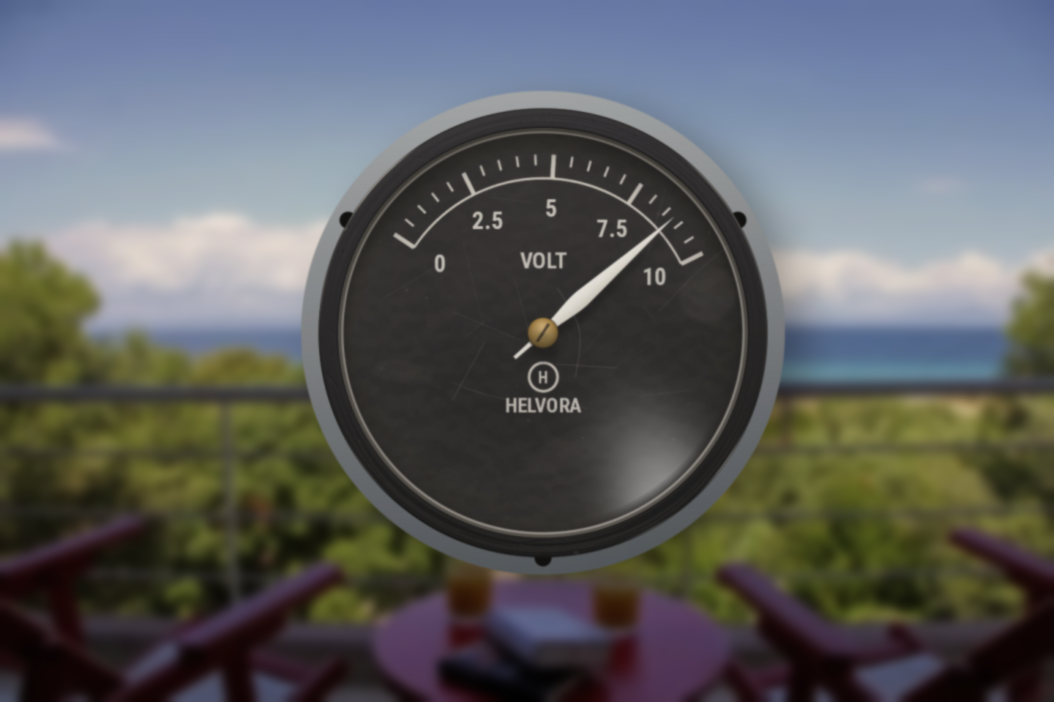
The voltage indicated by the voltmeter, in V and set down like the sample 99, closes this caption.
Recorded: 8.75
